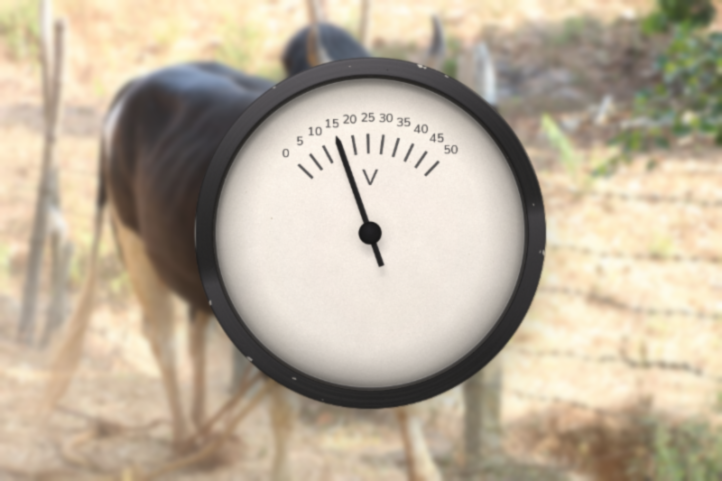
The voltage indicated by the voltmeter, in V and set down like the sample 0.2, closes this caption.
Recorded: 15
